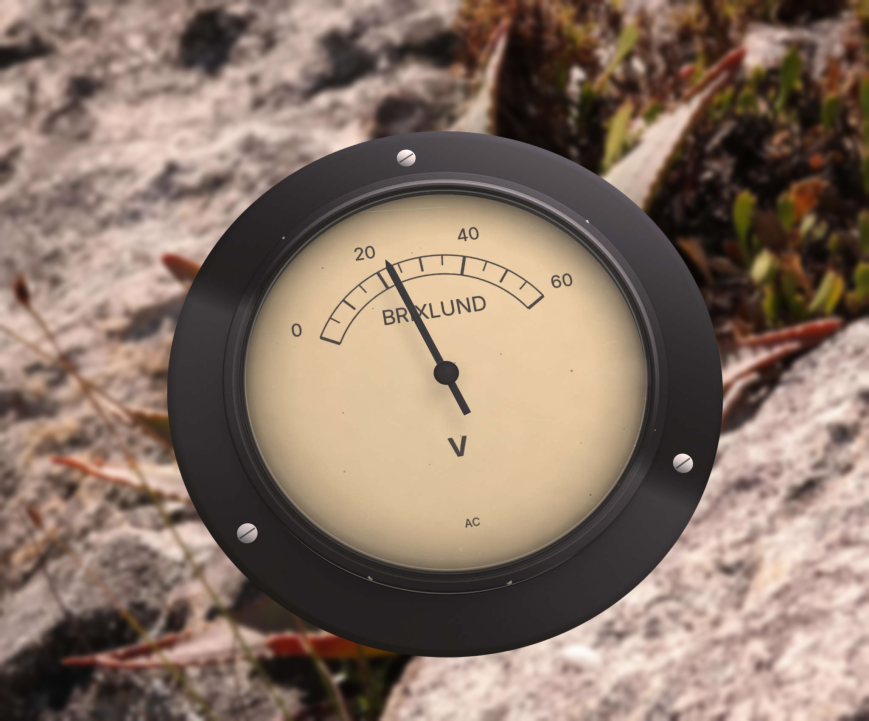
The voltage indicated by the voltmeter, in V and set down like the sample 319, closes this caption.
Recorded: 22.5
